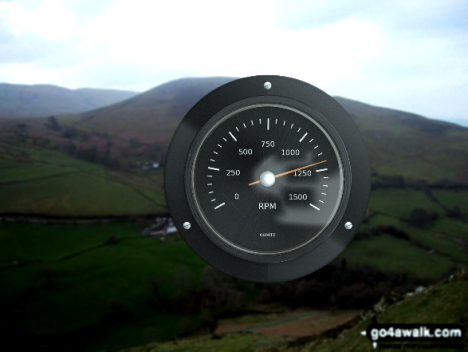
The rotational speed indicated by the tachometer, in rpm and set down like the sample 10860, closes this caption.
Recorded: 1200
